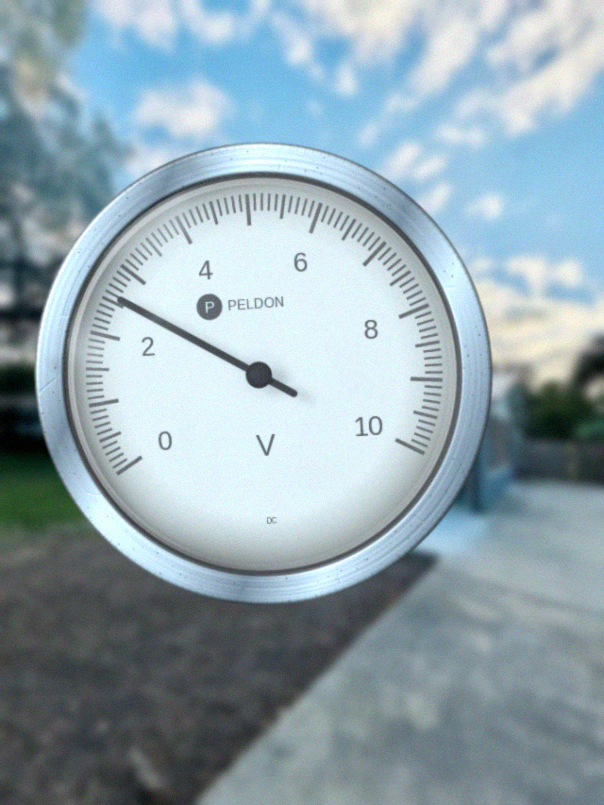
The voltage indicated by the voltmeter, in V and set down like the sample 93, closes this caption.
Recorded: 2.6
